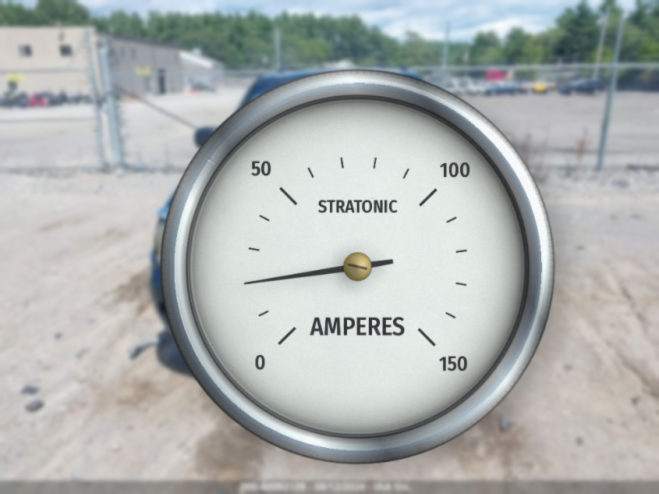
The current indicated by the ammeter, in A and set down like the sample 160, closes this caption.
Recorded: 20
